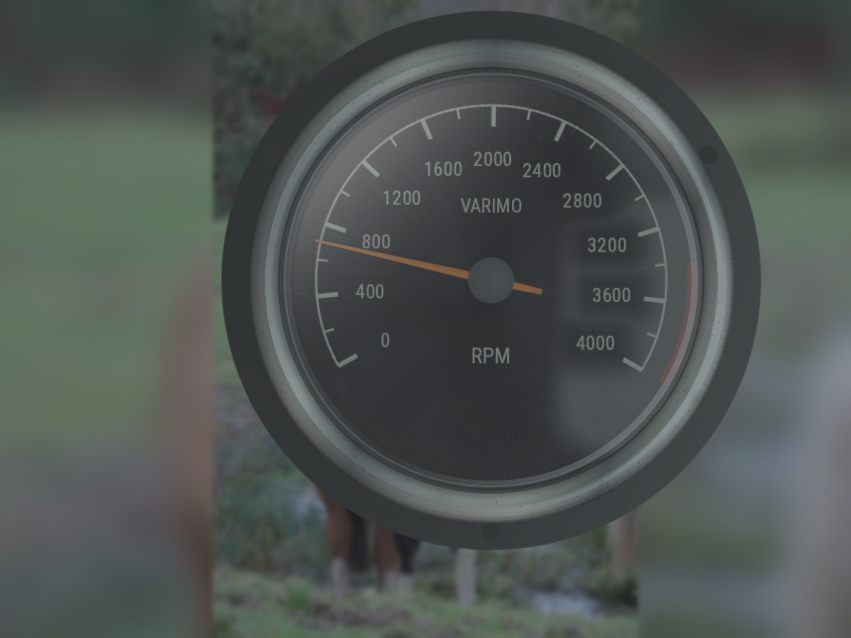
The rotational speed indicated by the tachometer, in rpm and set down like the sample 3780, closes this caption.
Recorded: 700
